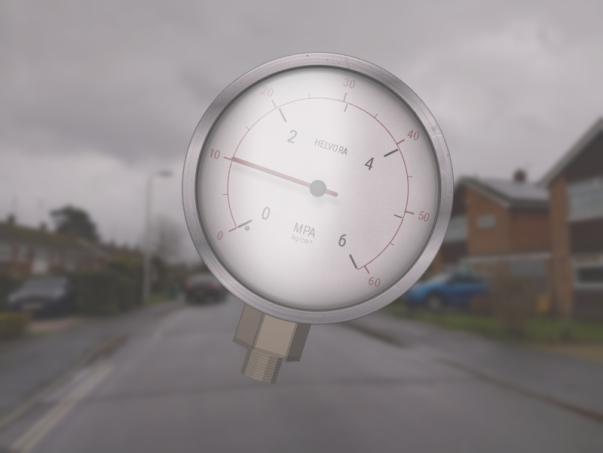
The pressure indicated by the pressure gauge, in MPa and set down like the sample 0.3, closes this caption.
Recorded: 1
